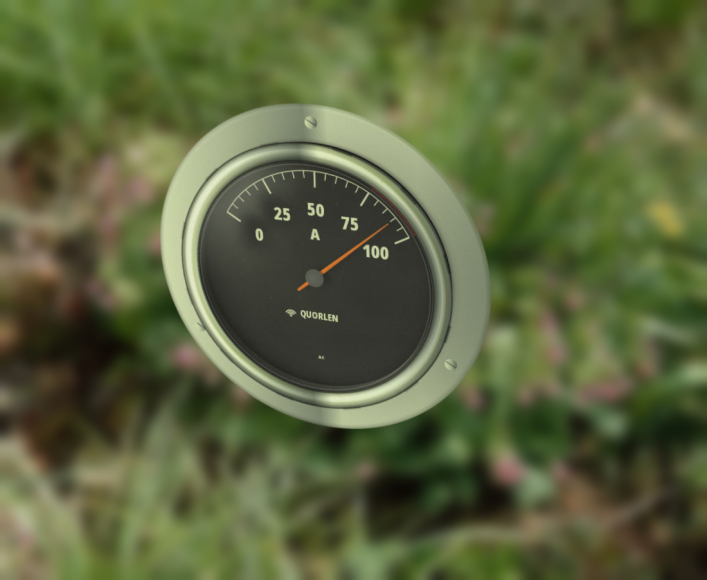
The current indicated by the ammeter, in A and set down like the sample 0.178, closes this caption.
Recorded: 90
